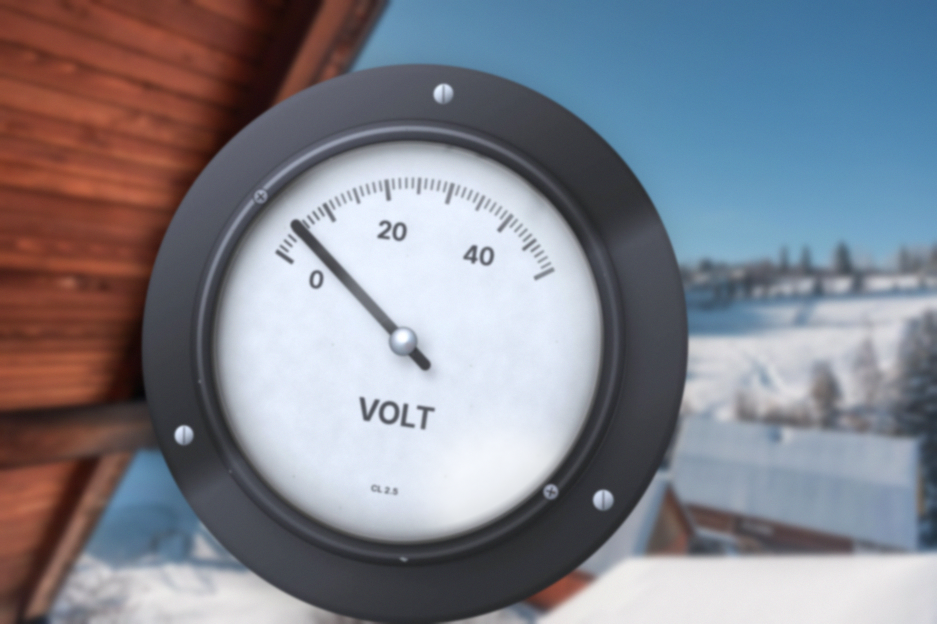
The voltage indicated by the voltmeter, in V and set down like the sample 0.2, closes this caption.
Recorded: 5
